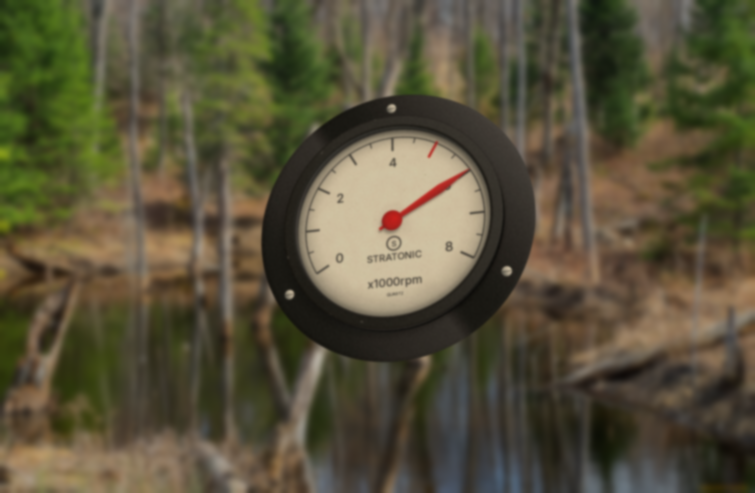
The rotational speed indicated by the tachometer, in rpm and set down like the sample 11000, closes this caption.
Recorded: 6000
